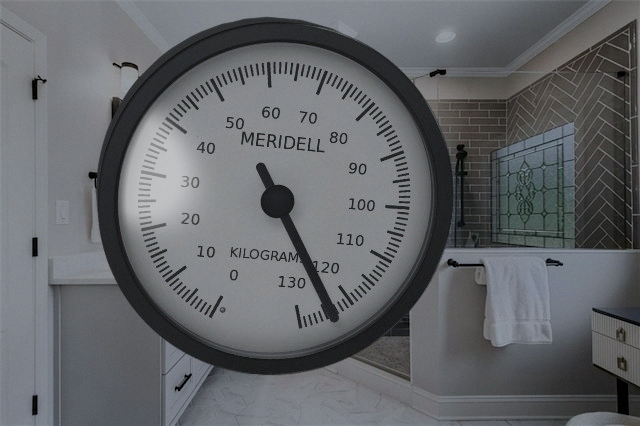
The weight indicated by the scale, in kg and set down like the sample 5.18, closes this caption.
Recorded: 124
